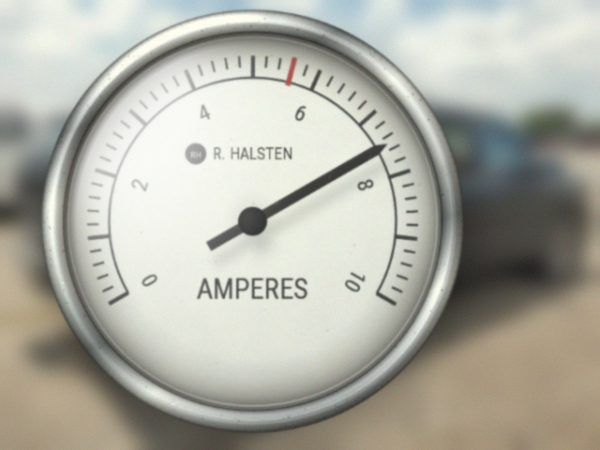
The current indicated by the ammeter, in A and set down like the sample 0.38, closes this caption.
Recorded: 7.5
